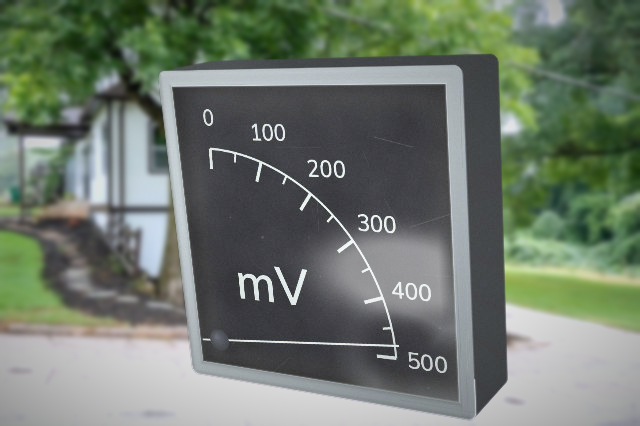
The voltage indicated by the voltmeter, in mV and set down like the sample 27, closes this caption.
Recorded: 475
